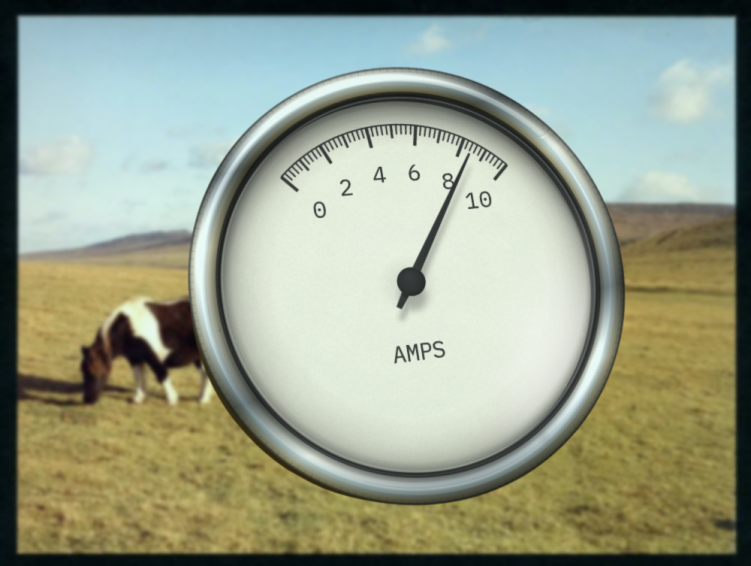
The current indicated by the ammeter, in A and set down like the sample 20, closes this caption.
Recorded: 8.4
